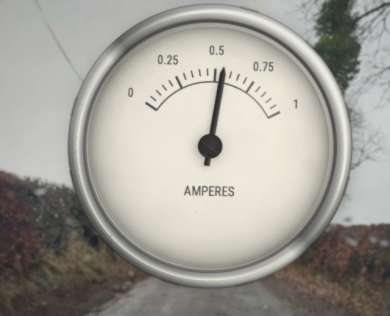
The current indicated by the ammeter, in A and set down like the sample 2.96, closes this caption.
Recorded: 0.55
